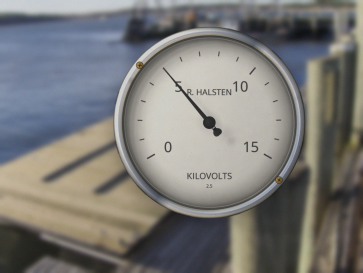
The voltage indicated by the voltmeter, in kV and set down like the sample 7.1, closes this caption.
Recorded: 5
